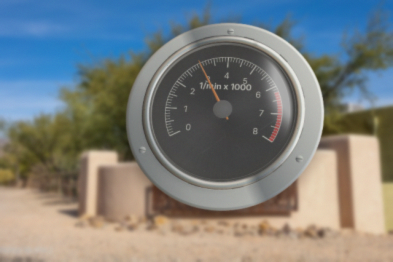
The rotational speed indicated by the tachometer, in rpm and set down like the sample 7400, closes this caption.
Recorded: 3000
